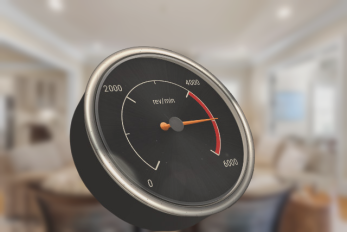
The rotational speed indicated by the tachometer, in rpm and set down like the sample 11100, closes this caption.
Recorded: 5000
